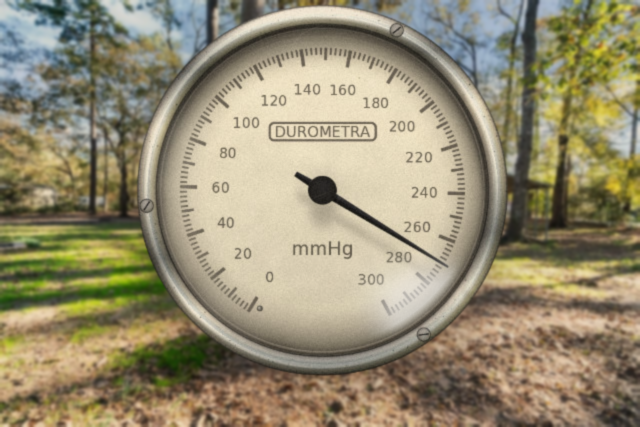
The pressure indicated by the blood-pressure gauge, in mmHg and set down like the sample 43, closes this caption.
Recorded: 270
